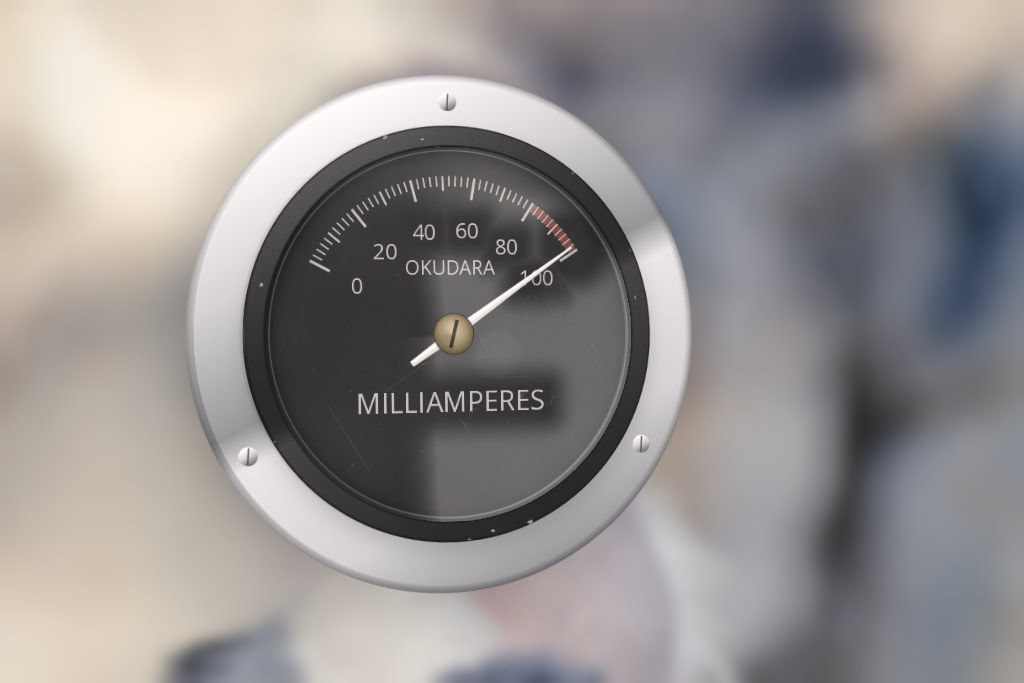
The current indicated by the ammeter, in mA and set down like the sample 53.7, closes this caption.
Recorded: 98
